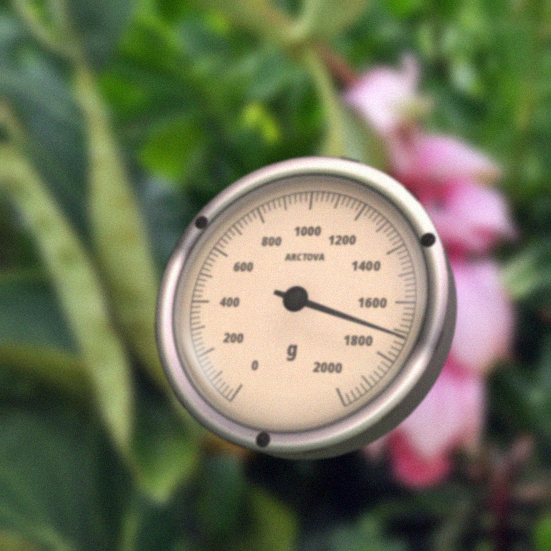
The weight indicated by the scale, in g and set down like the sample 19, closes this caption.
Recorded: 1720
